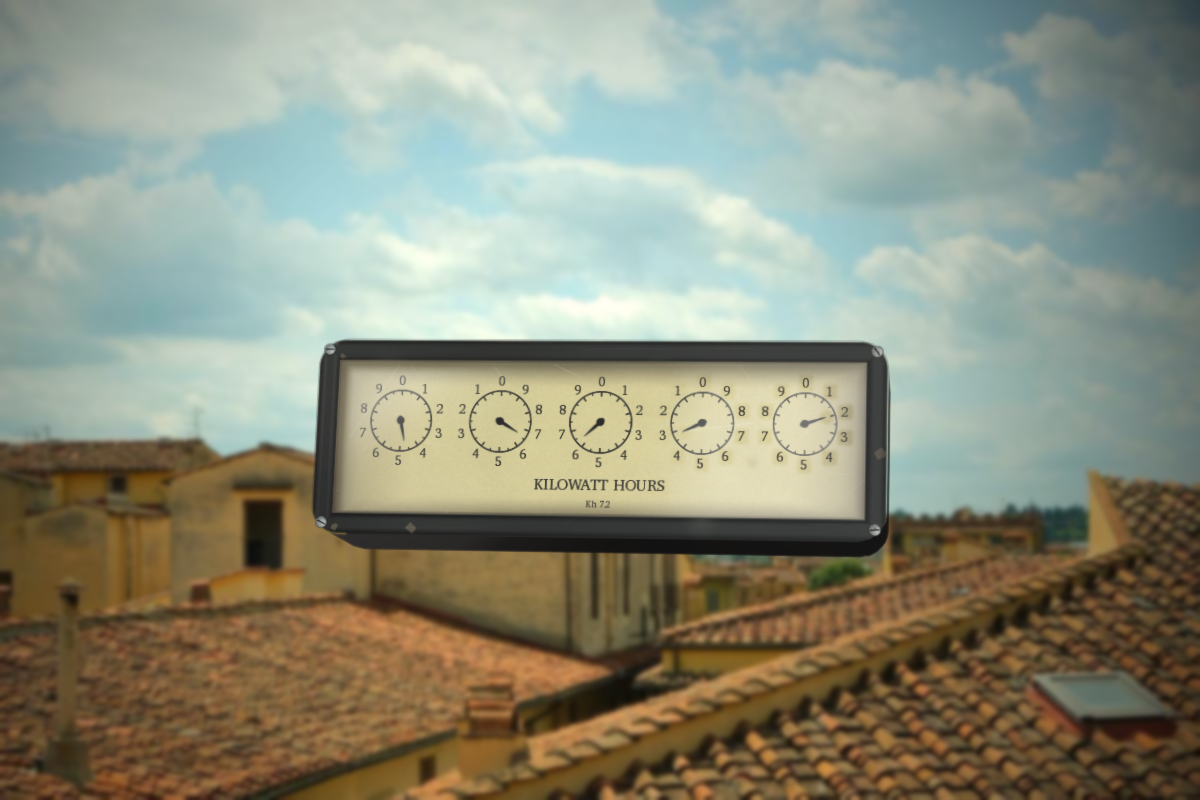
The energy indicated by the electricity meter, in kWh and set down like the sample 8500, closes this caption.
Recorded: 46632
